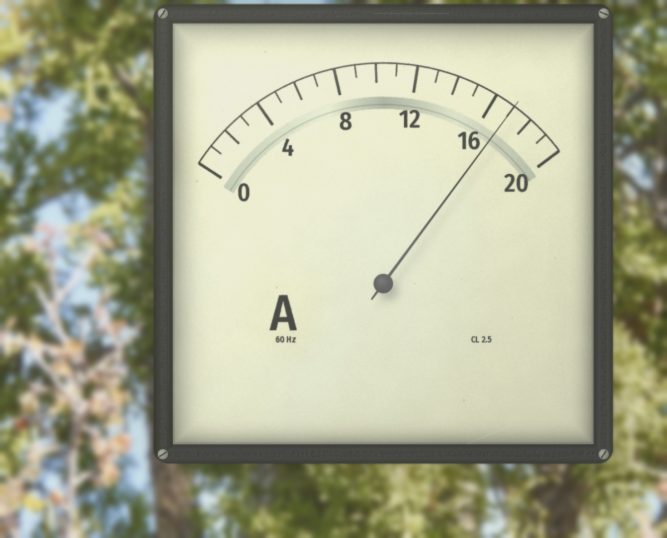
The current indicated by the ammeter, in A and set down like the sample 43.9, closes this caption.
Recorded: 17
